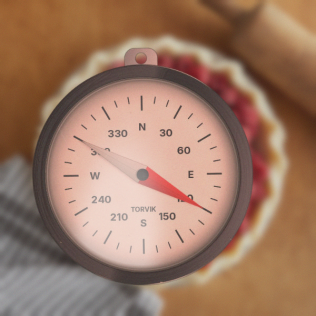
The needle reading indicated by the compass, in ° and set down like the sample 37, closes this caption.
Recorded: 120
